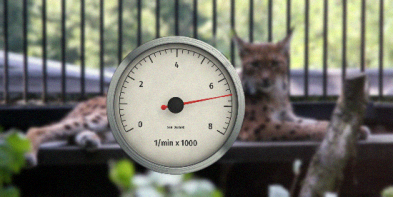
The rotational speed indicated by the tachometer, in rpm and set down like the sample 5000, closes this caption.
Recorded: 6600
